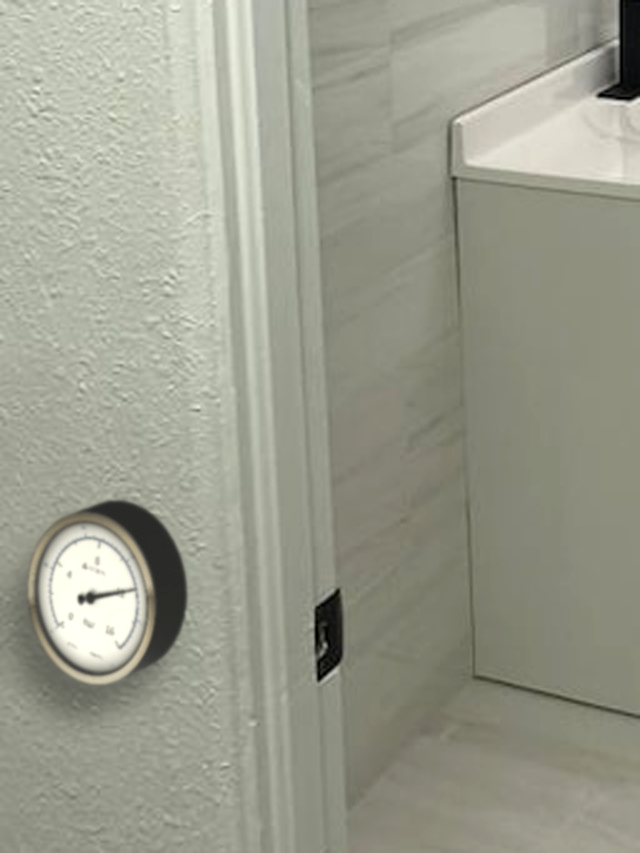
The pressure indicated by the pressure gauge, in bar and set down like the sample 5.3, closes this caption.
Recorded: 12
